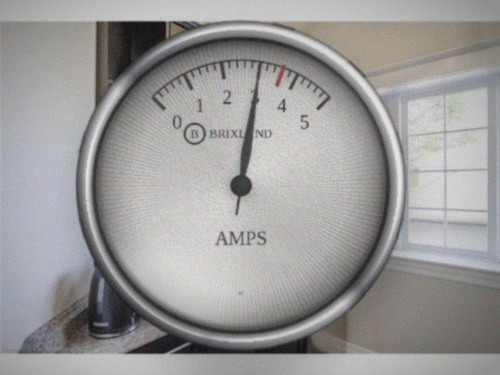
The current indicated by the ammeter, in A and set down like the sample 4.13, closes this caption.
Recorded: 3
